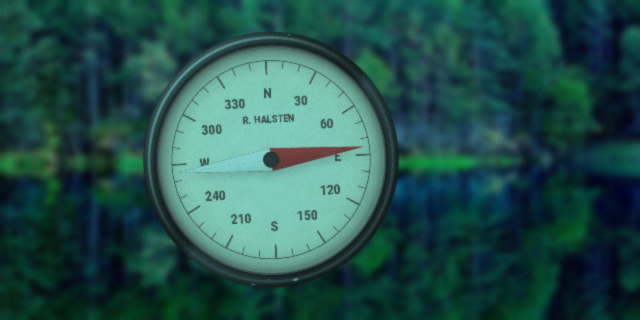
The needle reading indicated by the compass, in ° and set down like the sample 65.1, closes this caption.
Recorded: 85
